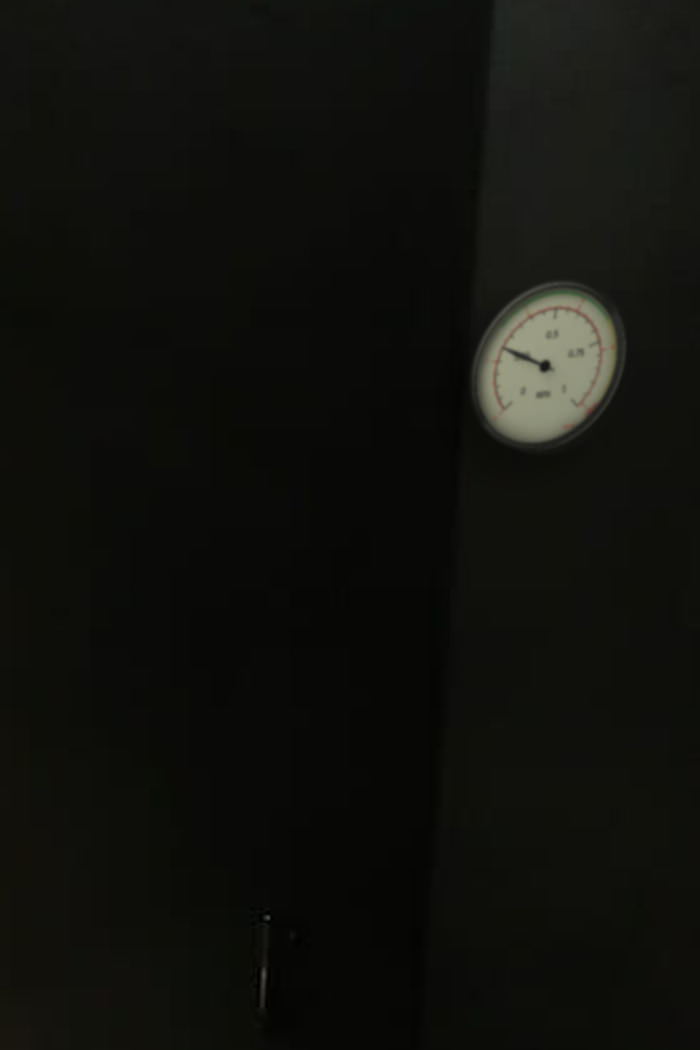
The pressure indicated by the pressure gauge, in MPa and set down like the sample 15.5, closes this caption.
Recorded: 0.25
